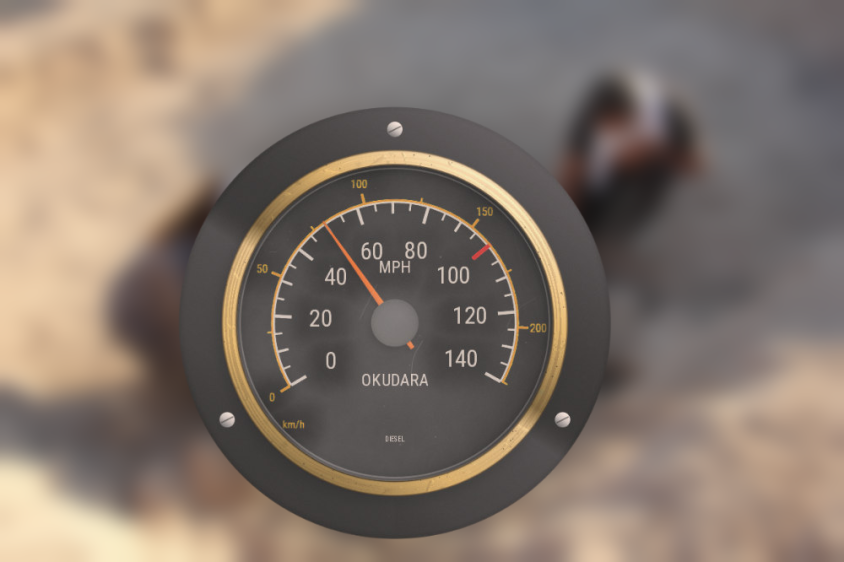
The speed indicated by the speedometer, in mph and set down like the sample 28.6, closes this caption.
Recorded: 50
